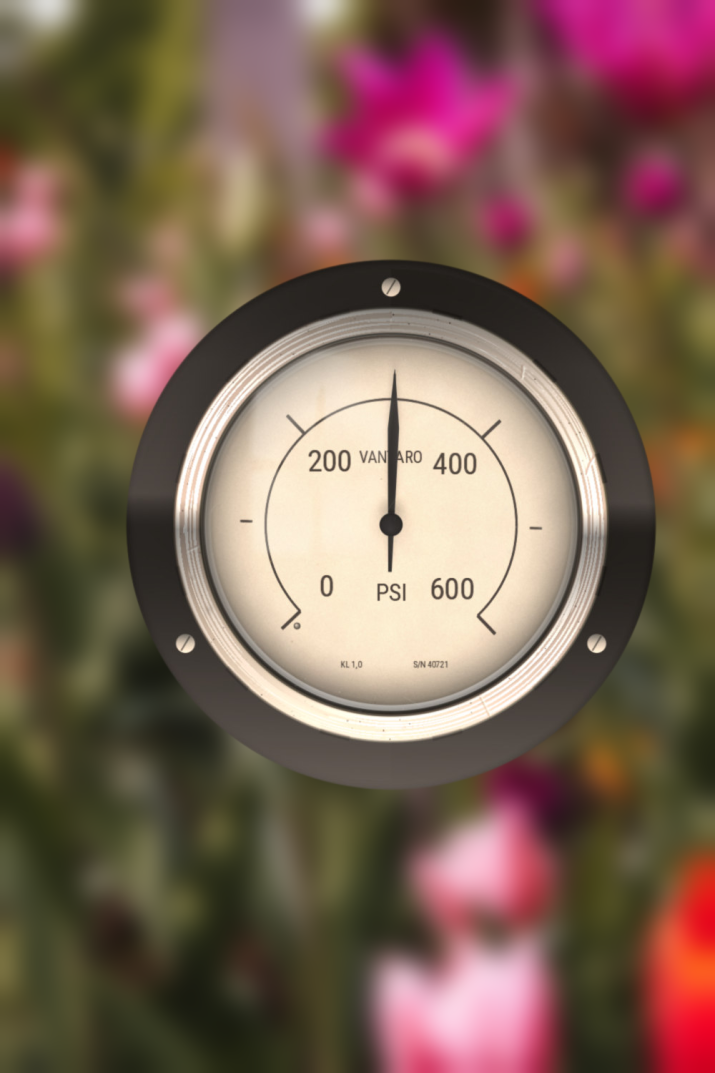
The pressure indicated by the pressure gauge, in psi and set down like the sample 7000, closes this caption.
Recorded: 300
